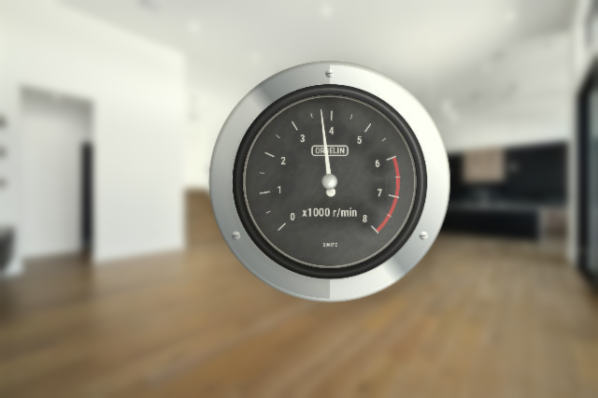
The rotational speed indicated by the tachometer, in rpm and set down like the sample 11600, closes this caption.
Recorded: 3750
